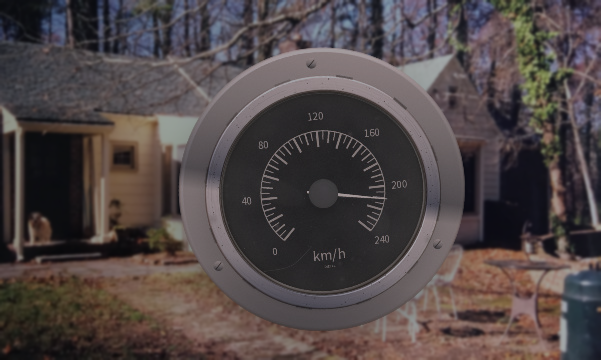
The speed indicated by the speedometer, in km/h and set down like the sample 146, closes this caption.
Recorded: 210
